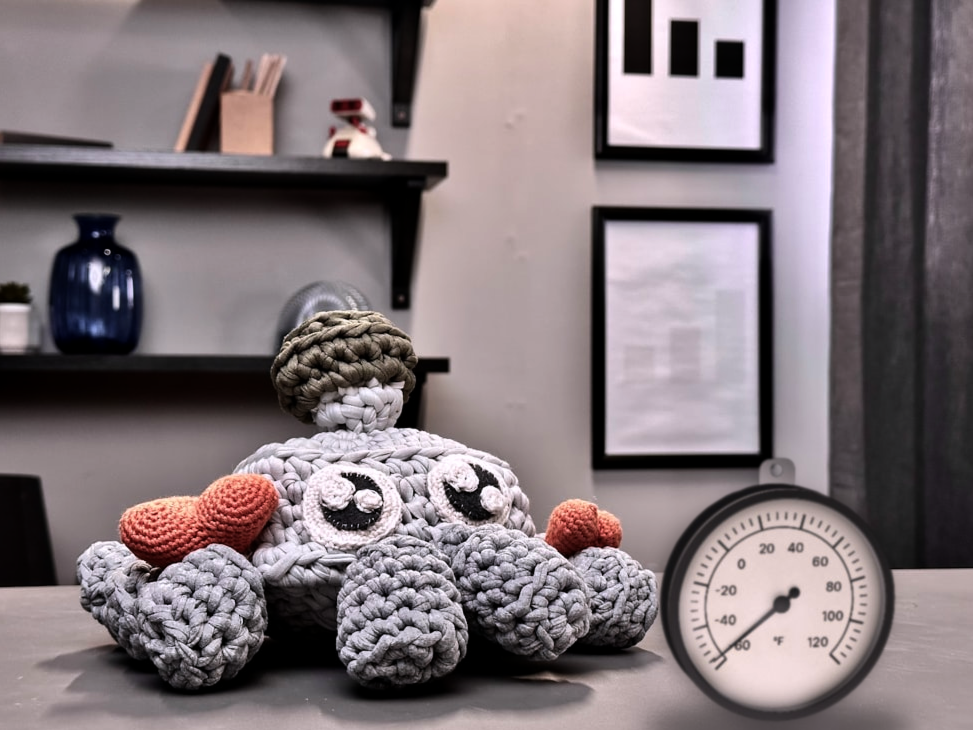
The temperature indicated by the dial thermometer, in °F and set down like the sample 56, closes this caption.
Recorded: -56
